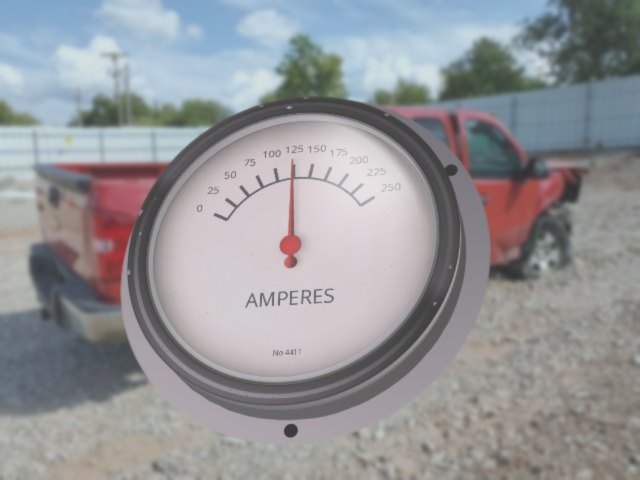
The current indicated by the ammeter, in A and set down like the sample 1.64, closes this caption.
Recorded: 125
